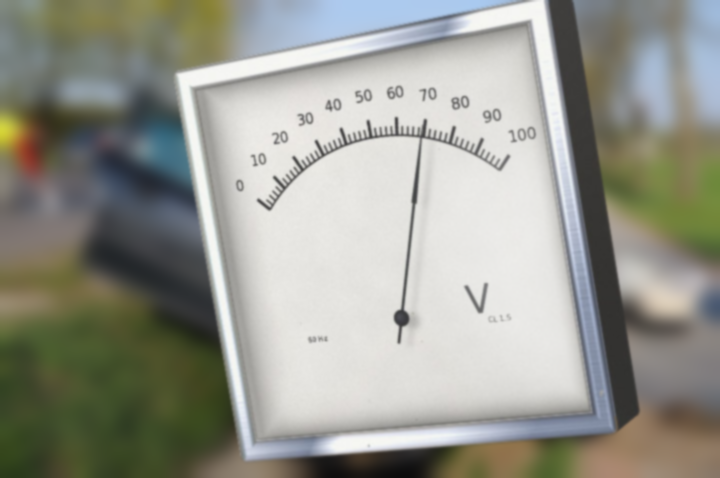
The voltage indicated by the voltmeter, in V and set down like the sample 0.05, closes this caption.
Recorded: 70
